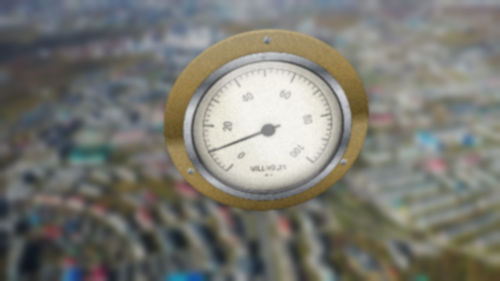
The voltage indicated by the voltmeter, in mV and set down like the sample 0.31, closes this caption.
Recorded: 10
